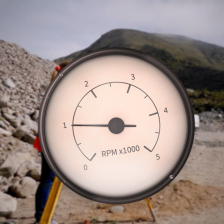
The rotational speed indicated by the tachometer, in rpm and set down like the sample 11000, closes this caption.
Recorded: 1000
